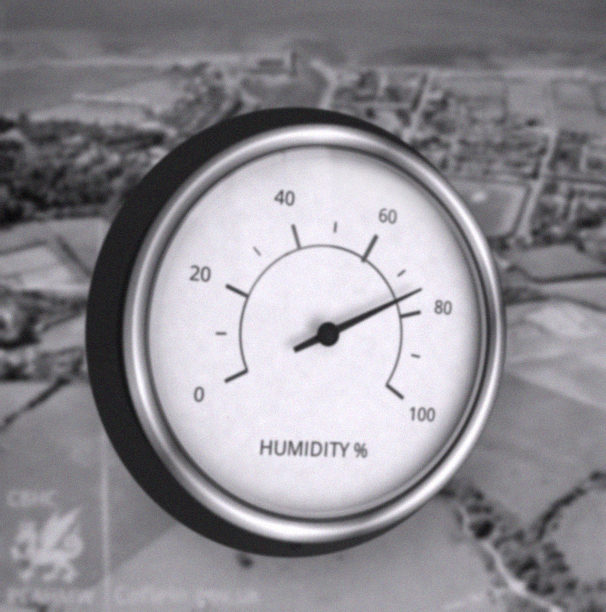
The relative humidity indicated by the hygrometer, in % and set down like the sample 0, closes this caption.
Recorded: 75
